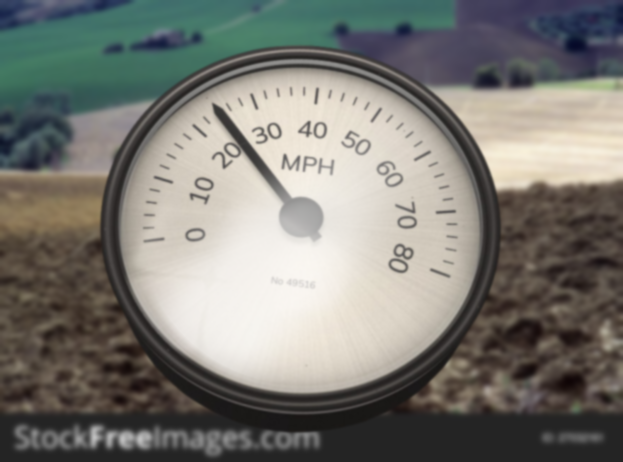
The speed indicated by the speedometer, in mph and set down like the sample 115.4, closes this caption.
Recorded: 24
